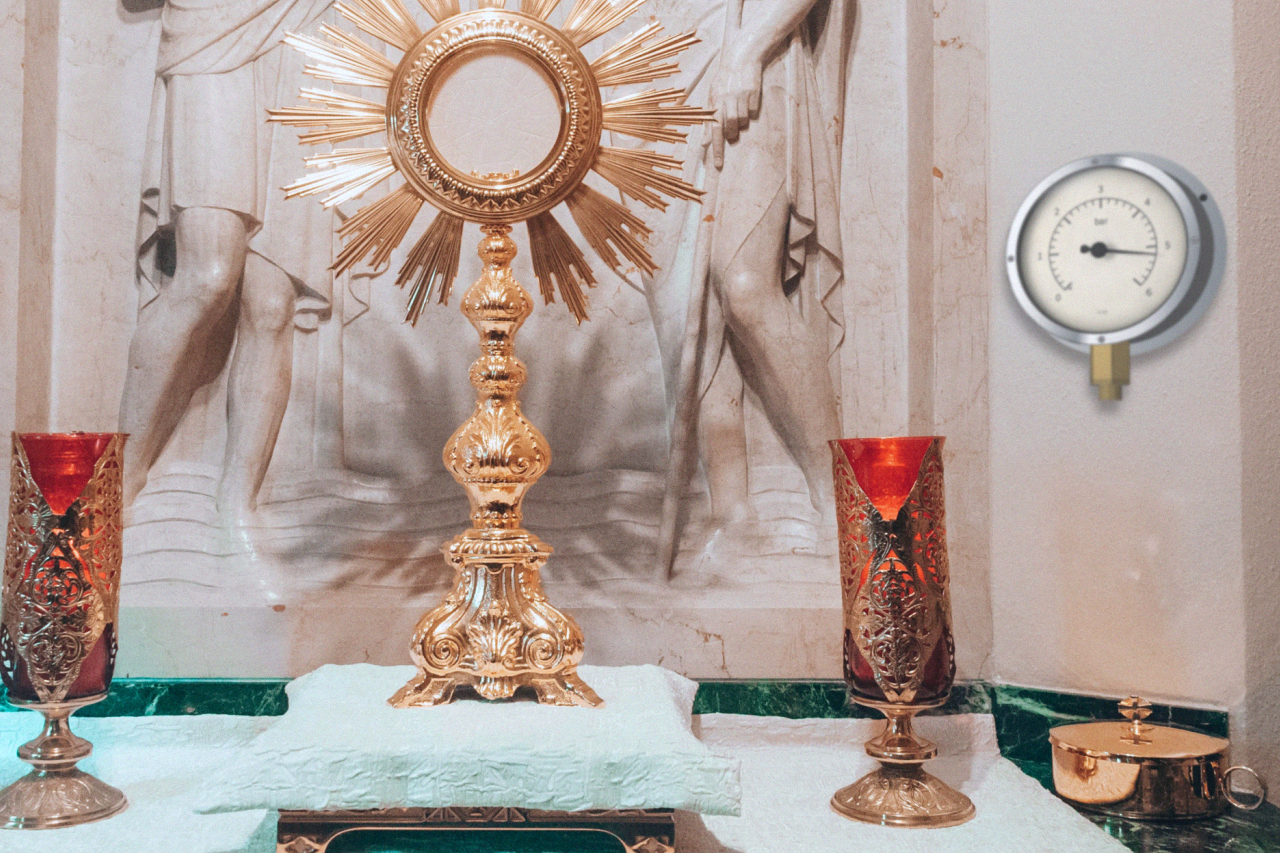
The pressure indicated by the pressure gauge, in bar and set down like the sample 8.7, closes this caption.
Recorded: 5.2
